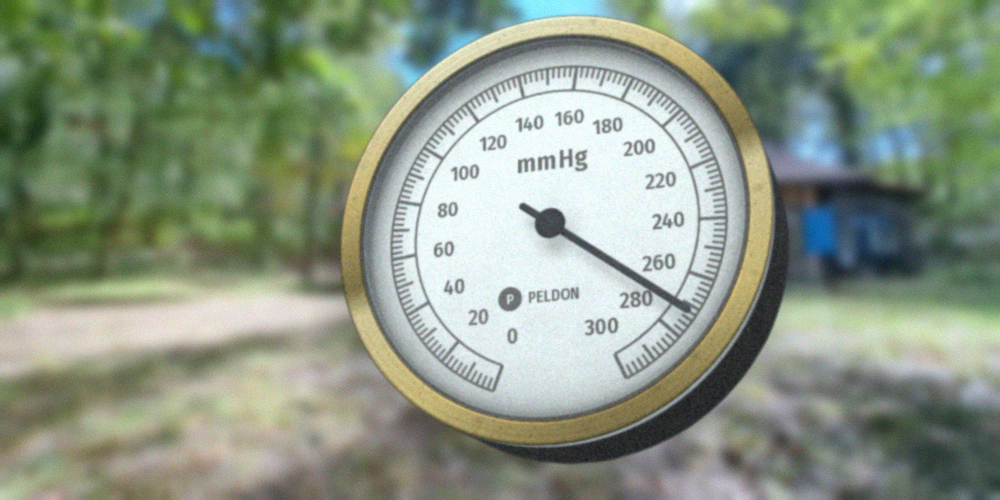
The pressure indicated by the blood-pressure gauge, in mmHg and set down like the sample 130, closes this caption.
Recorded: 272
